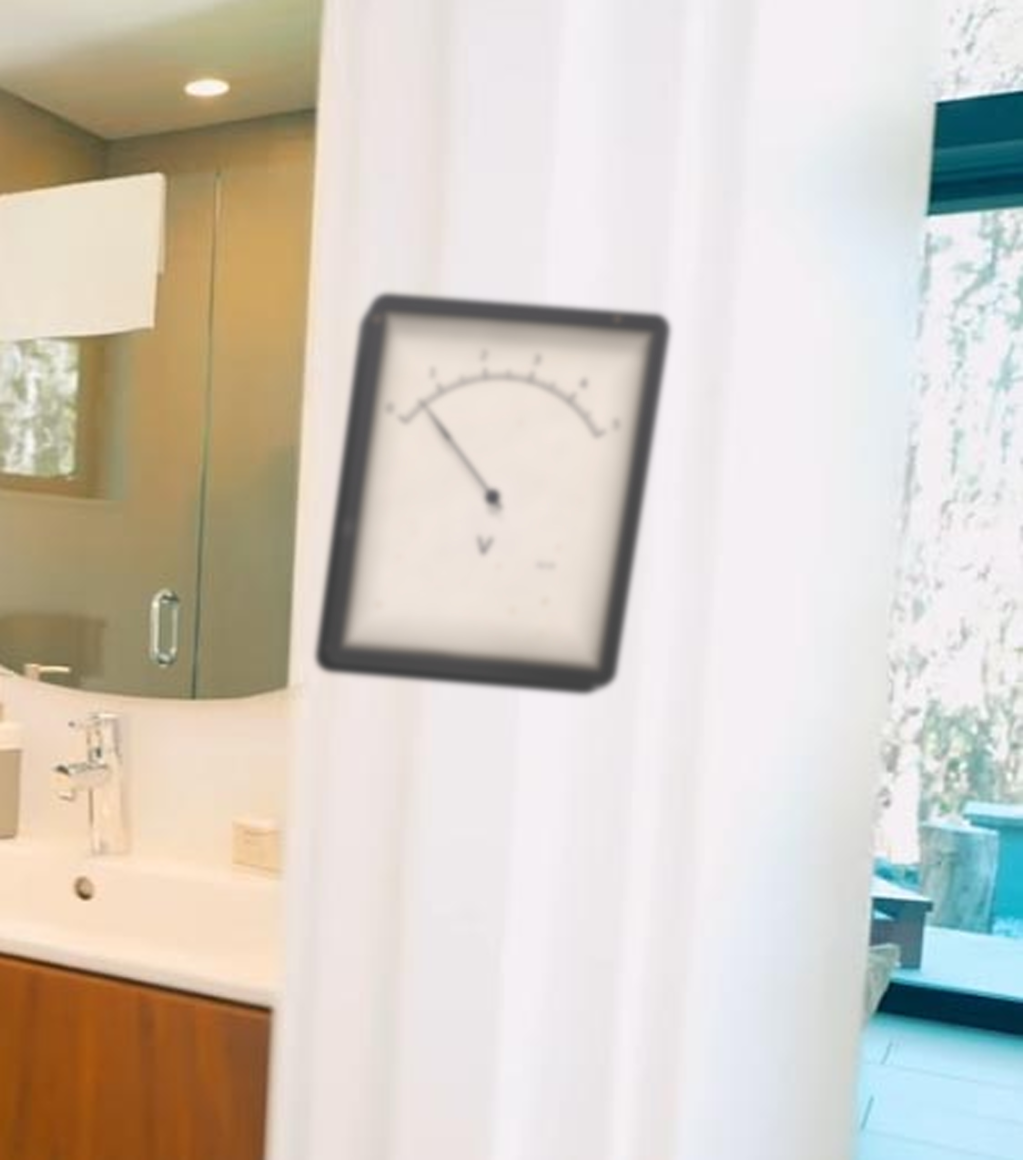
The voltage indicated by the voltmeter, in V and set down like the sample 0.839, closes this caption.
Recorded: 0.5
